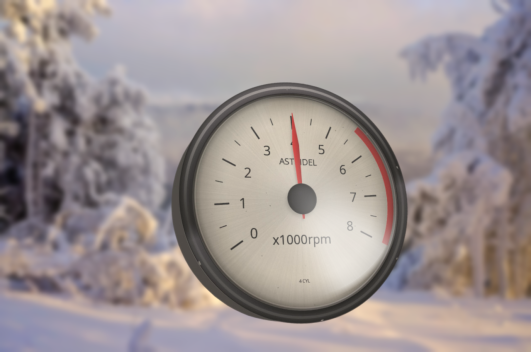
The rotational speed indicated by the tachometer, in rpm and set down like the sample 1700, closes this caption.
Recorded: 4000
